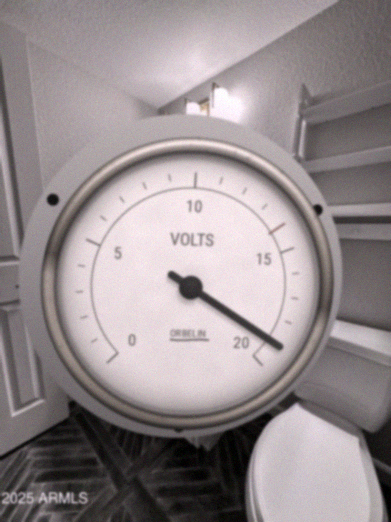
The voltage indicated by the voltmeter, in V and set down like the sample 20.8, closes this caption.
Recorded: 19
